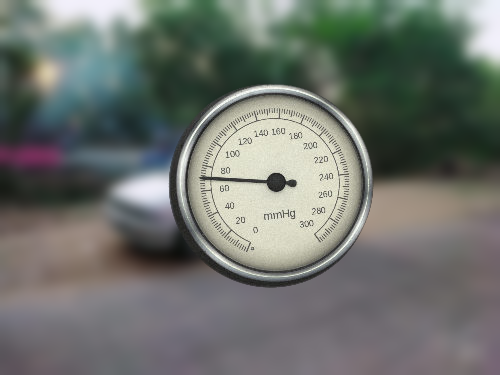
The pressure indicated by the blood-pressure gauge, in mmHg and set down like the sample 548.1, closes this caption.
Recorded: 70
